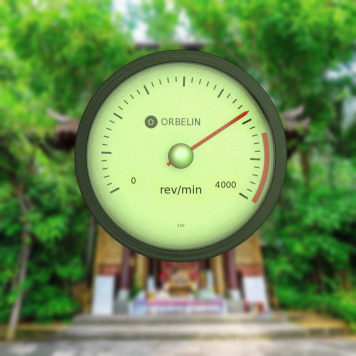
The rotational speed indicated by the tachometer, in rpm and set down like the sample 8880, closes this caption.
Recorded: 2900
